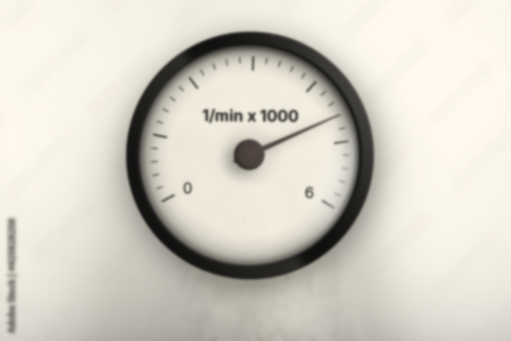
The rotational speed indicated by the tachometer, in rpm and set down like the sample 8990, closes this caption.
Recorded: 4600
